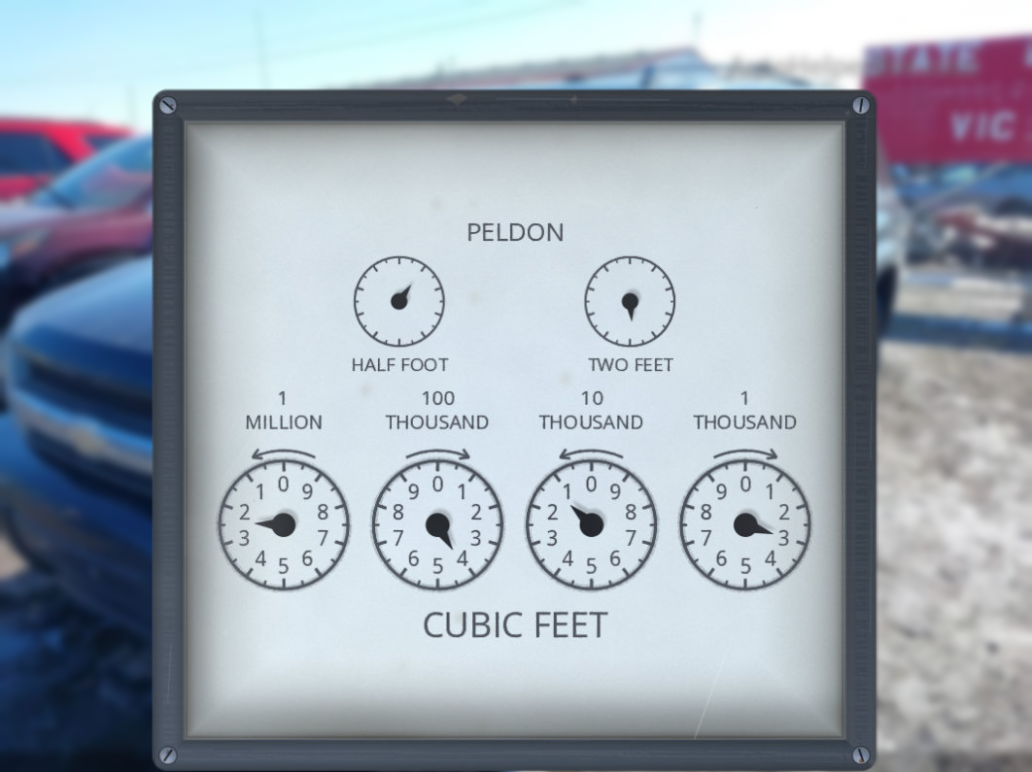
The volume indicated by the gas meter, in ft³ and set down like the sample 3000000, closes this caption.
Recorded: 241300
